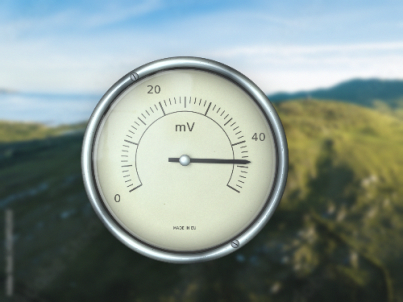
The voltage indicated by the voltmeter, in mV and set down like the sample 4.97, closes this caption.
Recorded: 44
